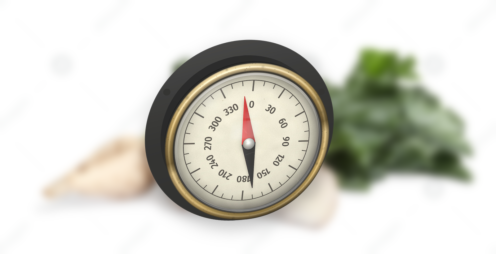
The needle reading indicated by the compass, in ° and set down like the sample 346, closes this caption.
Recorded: 350
